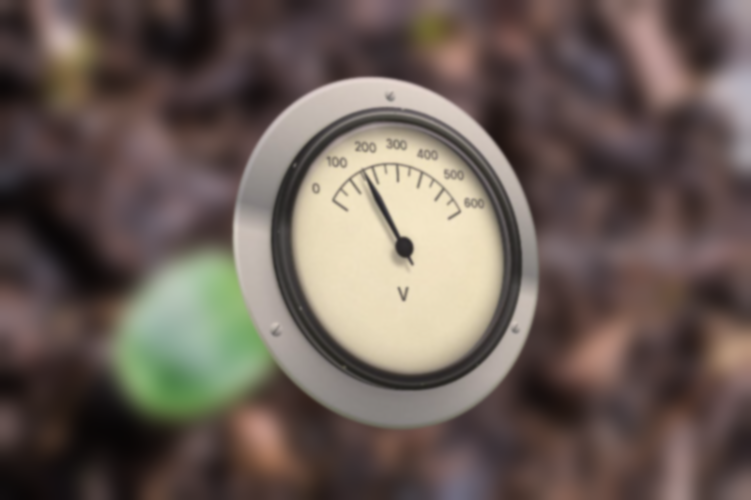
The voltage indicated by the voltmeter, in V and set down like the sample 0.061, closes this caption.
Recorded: 150
